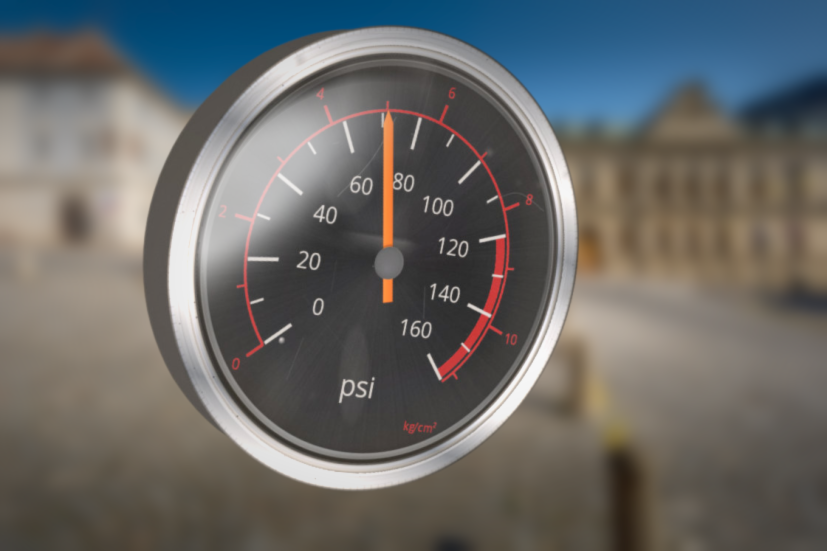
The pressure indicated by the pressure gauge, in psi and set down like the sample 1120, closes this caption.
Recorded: 70
